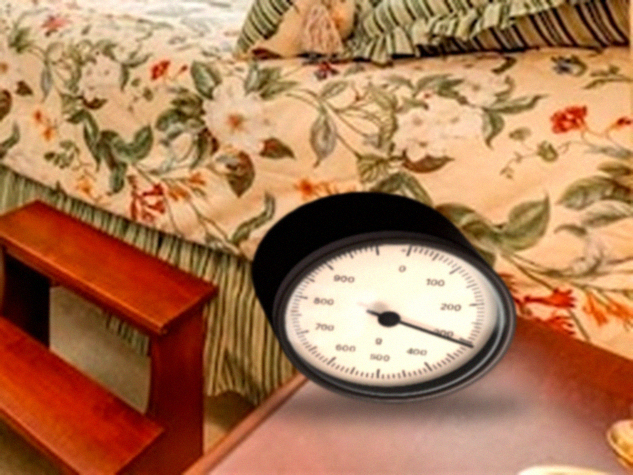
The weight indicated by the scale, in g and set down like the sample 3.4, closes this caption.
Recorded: 300
